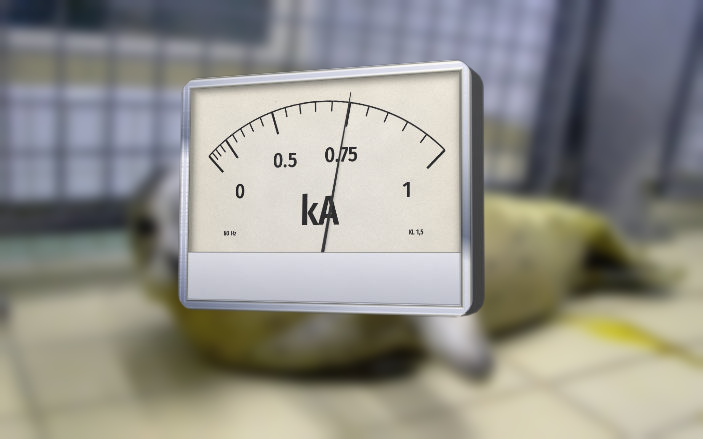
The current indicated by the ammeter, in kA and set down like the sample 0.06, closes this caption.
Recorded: 0.75
